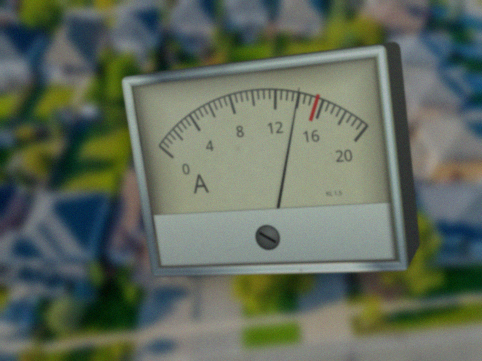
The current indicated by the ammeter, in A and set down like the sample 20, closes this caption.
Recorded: 14
